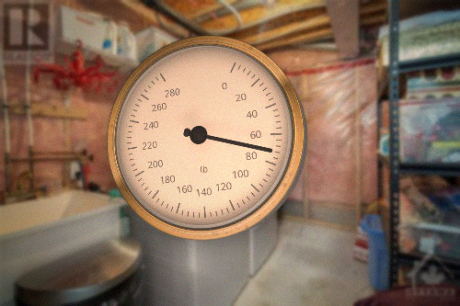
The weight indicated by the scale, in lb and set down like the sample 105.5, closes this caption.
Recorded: 72
